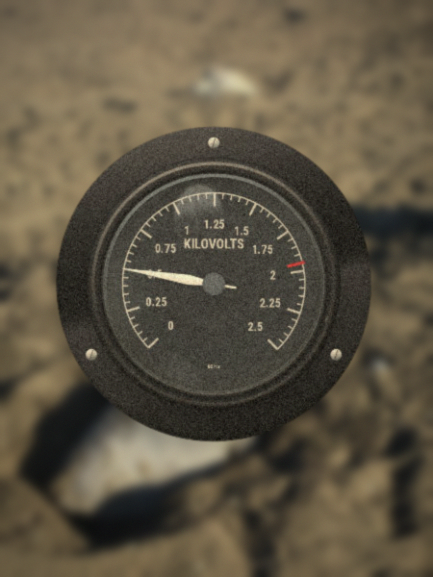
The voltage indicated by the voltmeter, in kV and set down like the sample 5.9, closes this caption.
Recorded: 0.5
